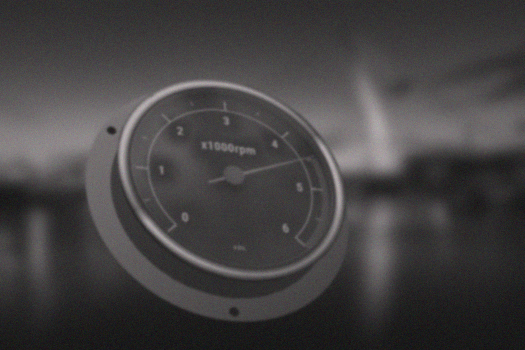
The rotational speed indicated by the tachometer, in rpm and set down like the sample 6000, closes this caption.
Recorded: 4500
